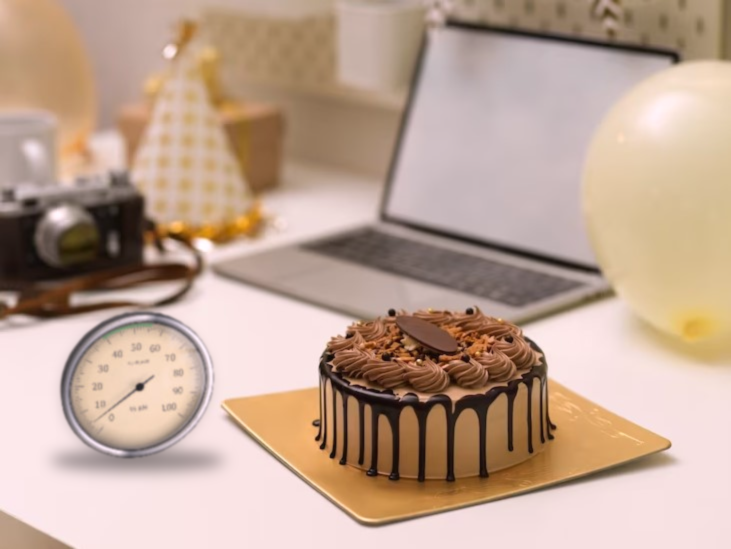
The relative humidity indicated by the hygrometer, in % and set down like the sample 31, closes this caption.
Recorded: 5
